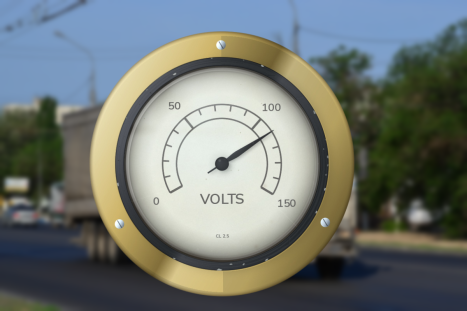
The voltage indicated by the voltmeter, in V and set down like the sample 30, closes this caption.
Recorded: 110
